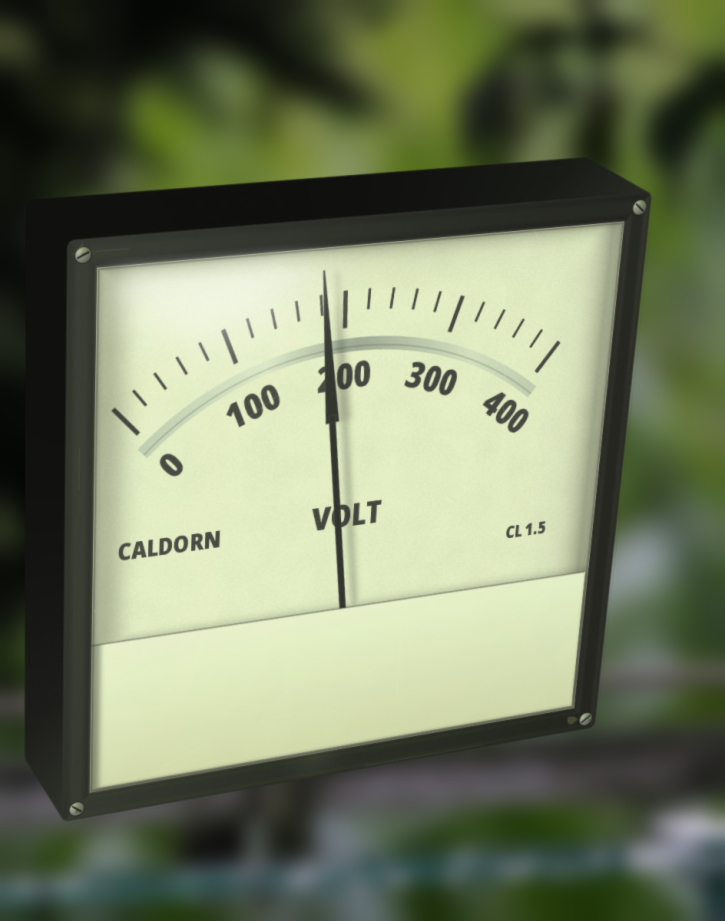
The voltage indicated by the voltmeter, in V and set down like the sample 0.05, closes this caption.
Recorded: 180
